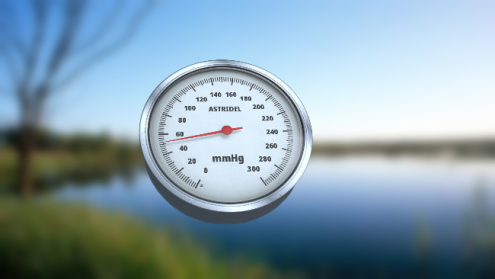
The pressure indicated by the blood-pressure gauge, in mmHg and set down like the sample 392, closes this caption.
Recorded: 50
